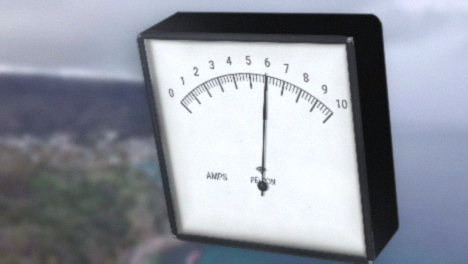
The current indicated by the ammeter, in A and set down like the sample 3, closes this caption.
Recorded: 6
